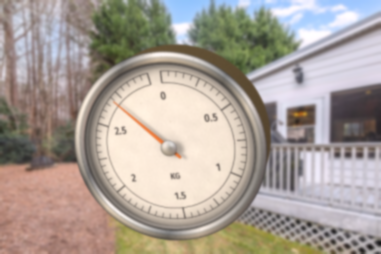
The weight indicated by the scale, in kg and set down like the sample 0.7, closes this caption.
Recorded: 2.7
